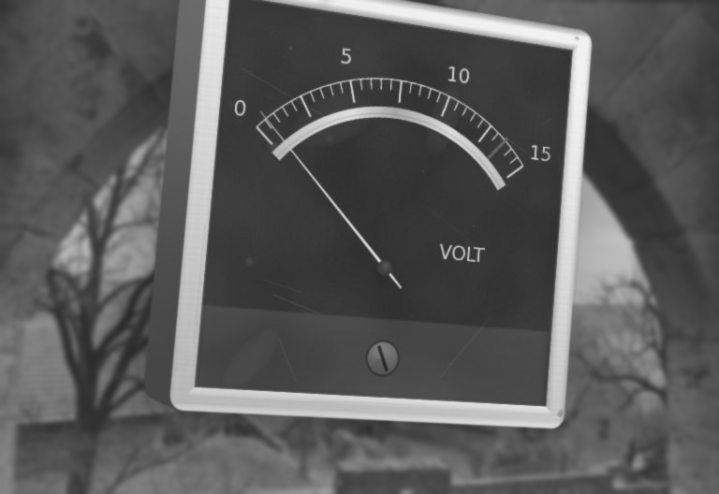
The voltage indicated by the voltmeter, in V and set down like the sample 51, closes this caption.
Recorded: 0.5
